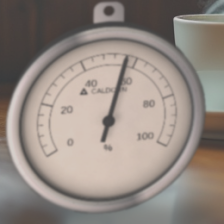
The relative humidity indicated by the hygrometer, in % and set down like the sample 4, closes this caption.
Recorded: 56
